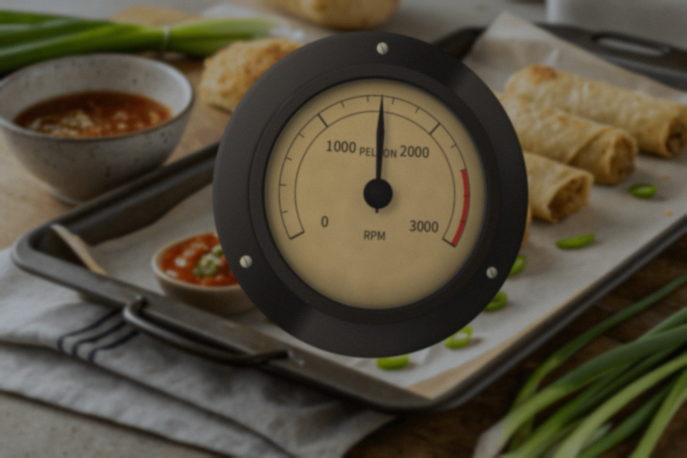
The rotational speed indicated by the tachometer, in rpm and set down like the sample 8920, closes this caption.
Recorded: 1500
